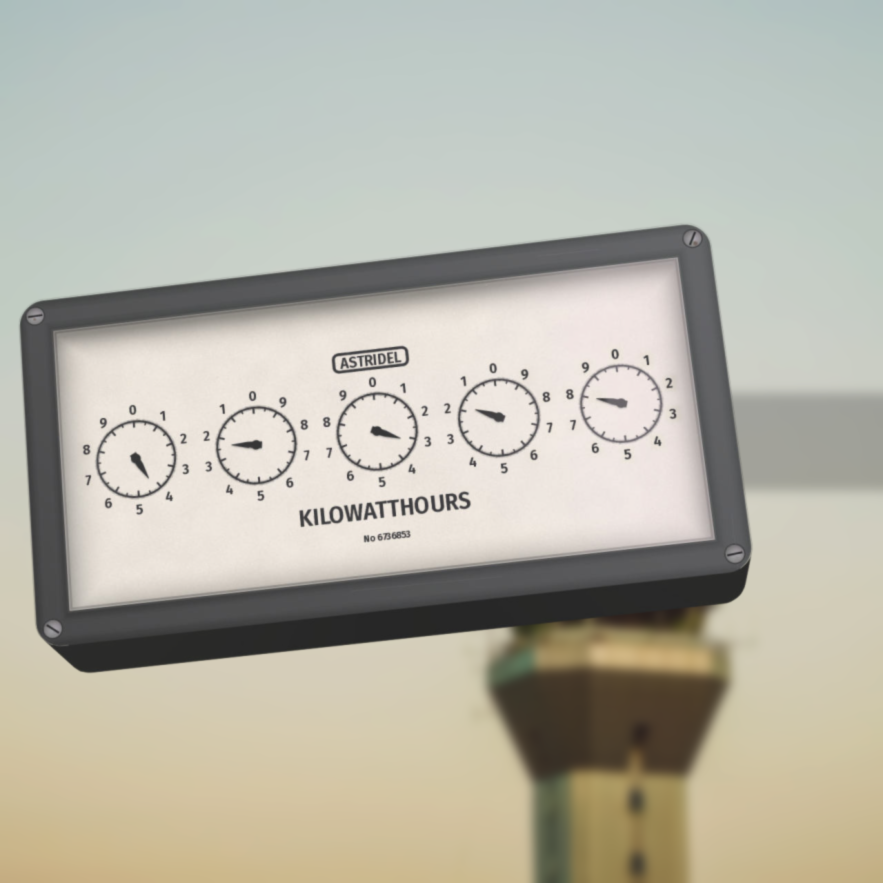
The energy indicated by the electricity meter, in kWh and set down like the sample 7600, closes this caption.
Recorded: 42318
